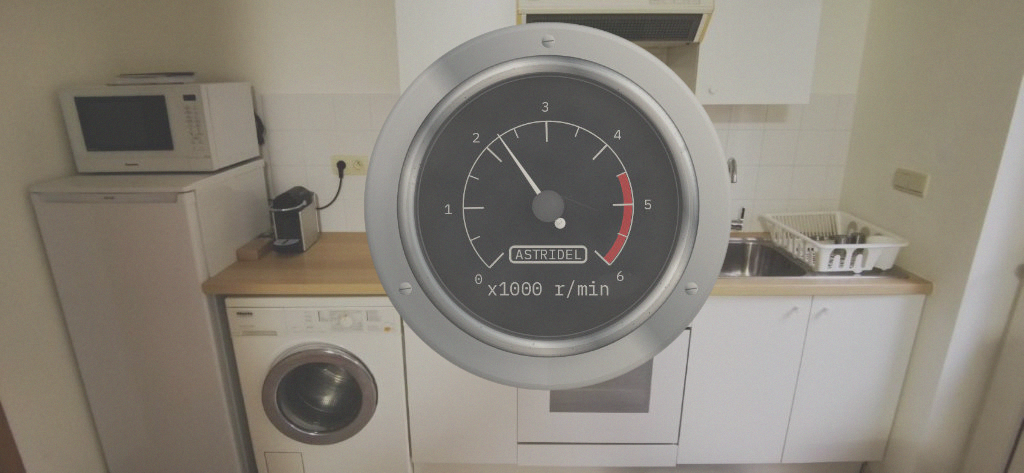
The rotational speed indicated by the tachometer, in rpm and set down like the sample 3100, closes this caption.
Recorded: 2250
